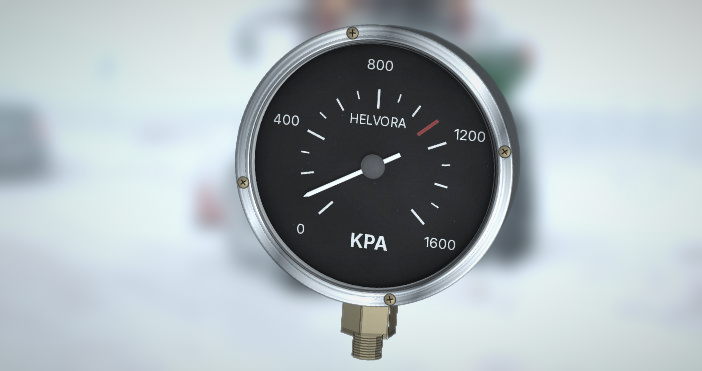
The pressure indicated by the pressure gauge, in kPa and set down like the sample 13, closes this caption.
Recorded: 100
